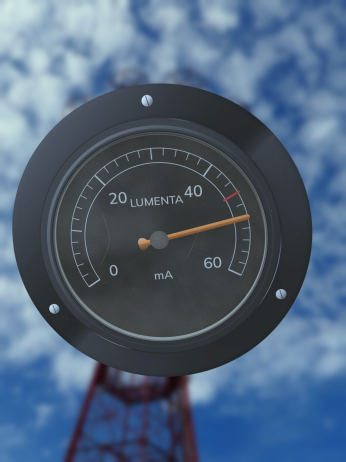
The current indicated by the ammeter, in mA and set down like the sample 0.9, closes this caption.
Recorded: 50
